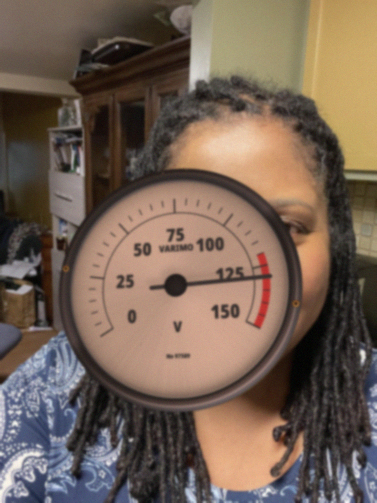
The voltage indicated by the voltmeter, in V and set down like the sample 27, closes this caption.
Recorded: 130
